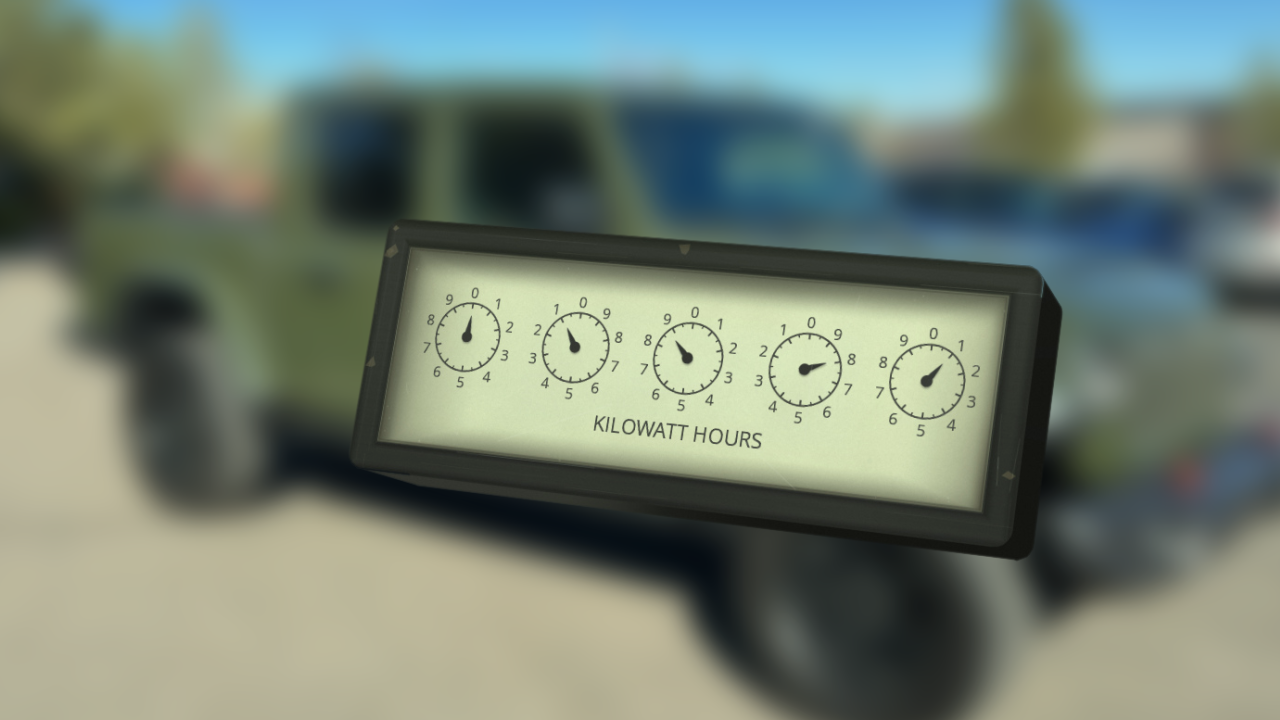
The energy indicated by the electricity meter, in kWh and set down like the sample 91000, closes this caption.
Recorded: 881
